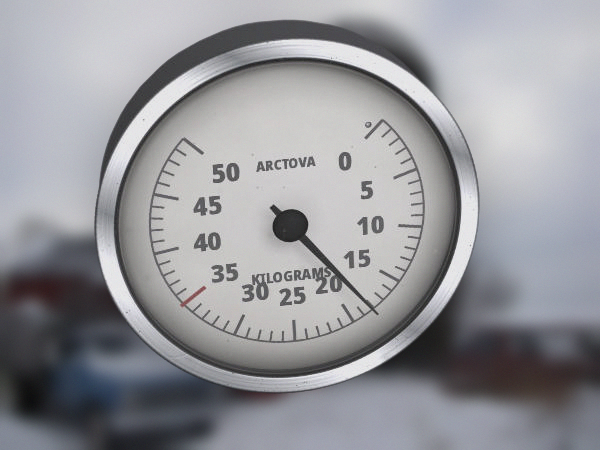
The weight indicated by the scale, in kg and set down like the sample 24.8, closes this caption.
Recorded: 18
